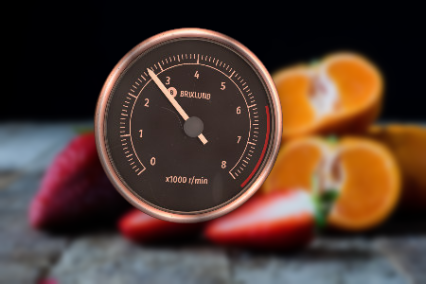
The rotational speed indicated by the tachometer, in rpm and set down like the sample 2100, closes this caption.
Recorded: 2700
